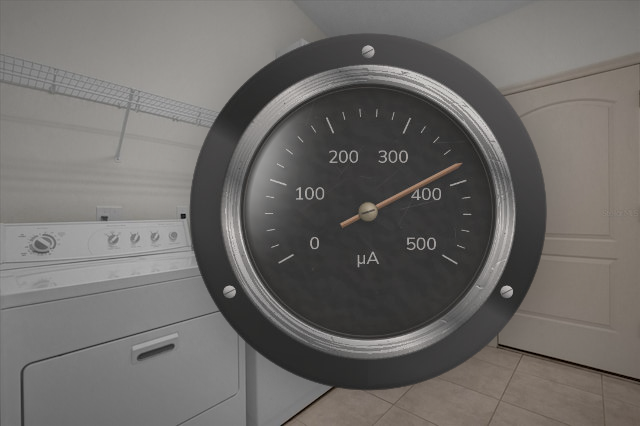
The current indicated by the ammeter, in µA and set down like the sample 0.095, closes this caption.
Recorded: 380
